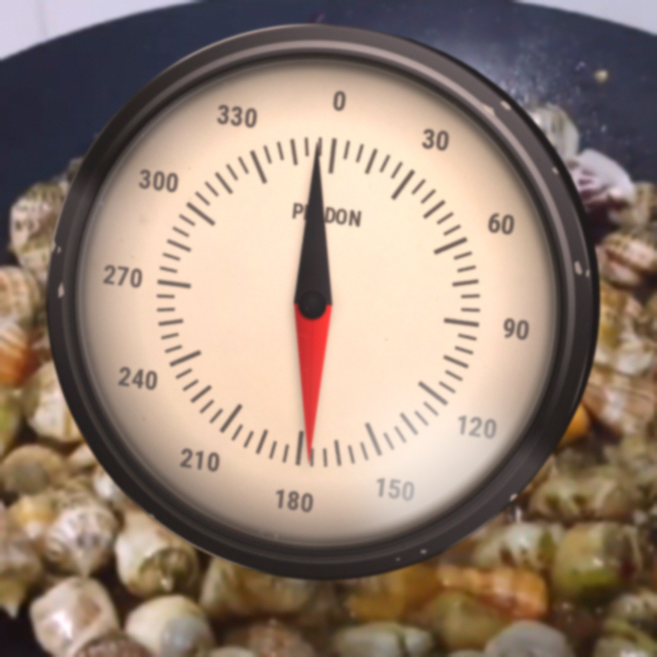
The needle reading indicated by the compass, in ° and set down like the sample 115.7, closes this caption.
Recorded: 175
